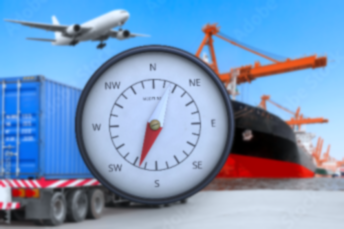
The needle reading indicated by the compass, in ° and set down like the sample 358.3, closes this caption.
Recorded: 202.5
